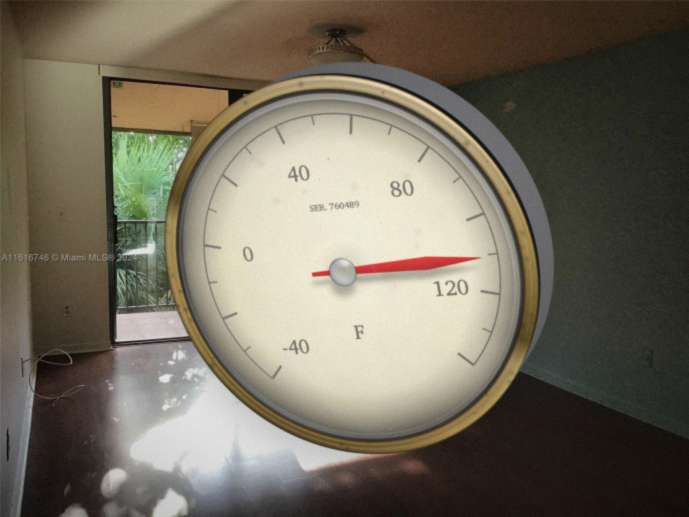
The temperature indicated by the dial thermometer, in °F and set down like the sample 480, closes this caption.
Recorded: 110
